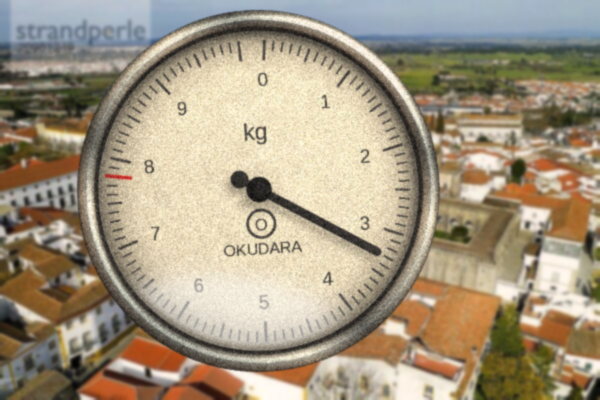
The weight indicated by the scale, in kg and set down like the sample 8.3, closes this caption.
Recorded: 3.3
